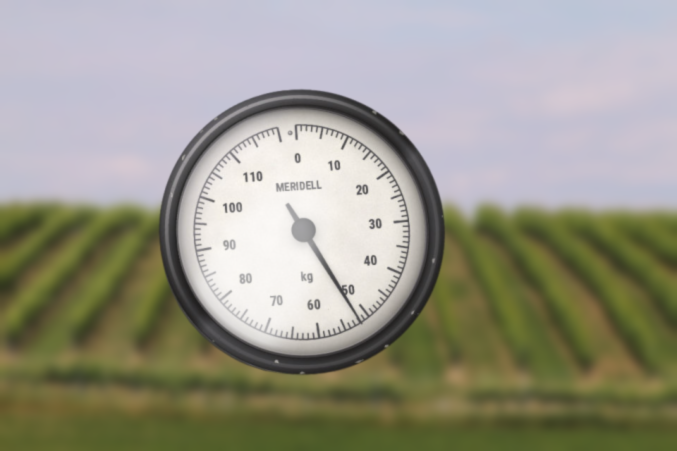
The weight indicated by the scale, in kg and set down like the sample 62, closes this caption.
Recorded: 52
